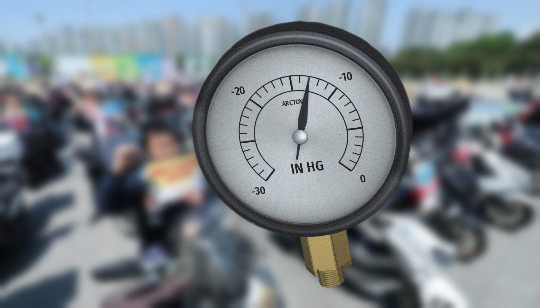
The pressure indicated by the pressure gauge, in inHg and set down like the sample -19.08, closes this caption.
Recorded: -13
